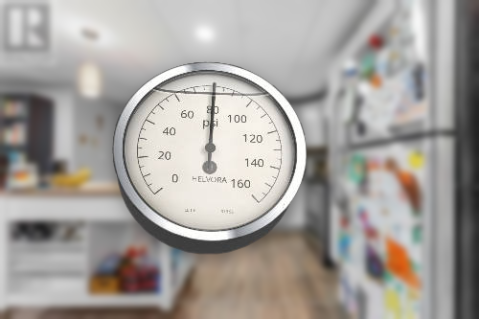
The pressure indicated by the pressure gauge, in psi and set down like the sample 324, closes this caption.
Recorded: 80
